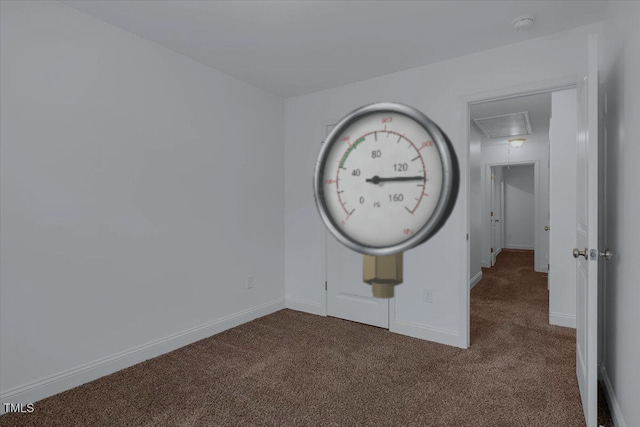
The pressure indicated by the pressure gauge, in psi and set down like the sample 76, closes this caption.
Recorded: 135
